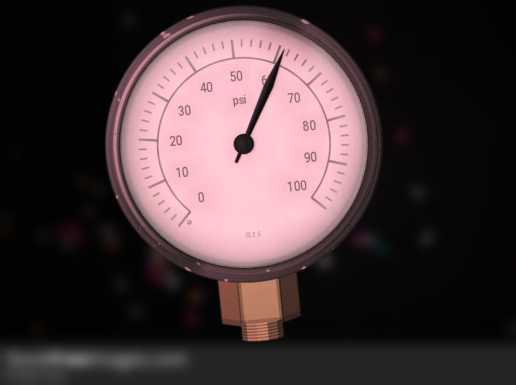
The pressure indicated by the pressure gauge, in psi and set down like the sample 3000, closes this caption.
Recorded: 61
